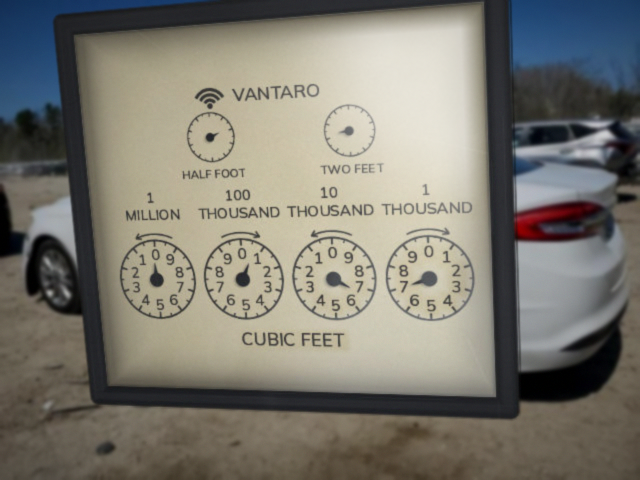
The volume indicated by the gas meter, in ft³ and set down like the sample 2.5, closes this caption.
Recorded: 6700
